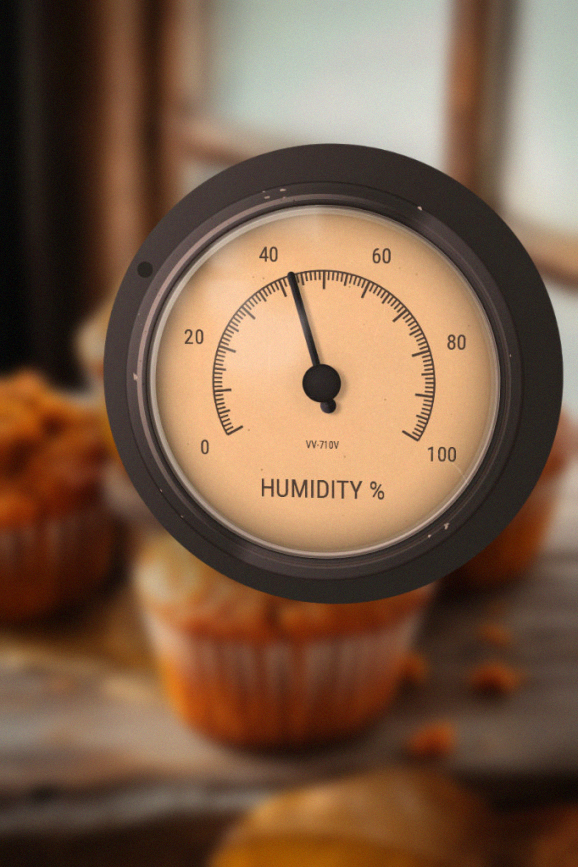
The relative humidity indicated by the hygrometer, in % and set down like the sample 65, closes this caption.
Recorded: 43
